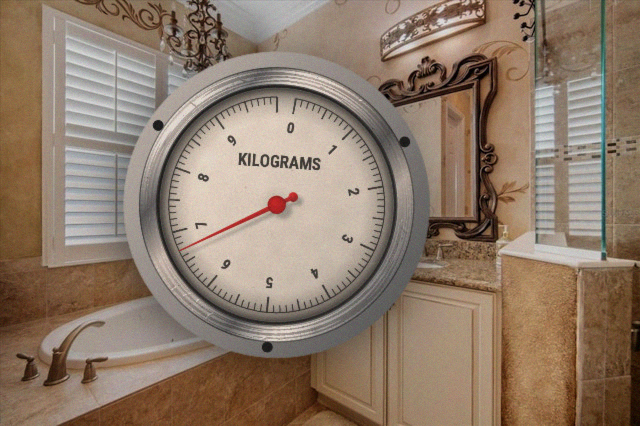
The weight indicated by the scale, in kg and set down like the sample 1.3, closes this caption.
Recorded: 6.7
